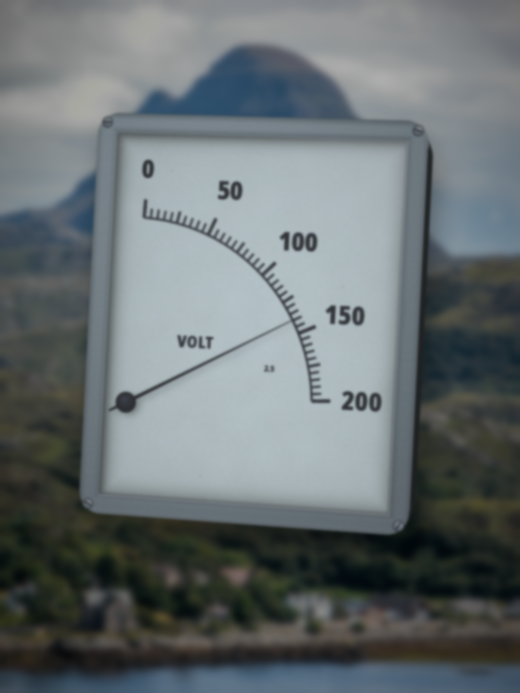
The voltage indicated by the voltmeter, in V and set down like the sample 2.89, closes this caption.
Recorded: 140
